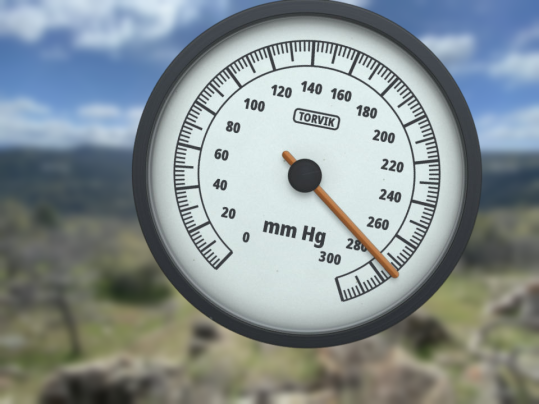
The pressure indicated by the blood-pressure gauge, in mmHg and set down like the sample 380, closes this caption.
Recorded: 274
